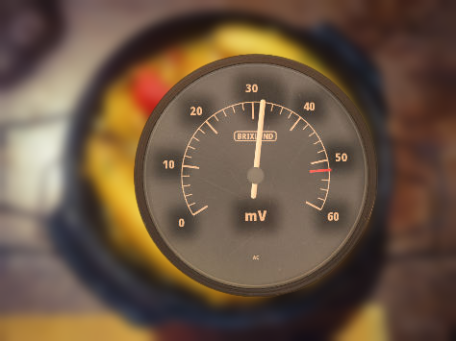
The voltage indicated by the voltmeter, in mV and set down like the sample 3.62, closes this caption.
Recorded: 32
